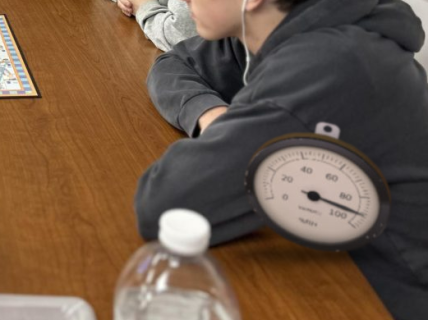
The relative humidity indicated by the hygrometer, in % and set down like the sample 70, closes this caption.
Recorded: 90
